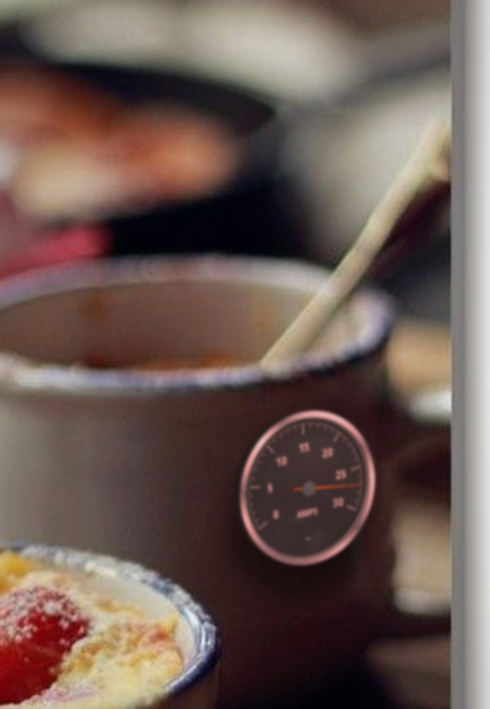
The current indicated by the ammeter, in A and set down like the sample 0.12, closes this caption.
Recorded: 27
